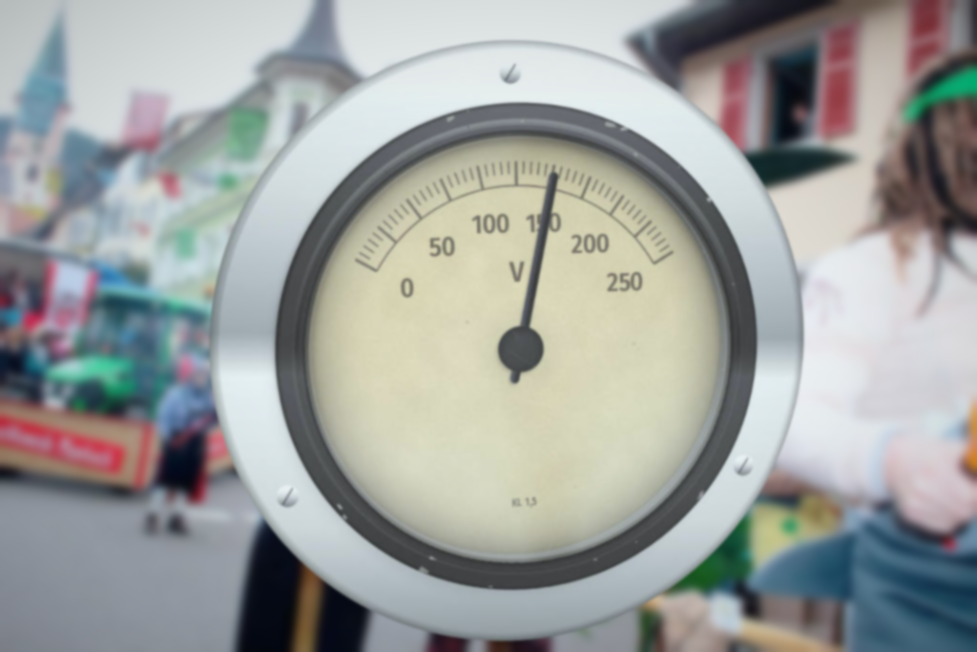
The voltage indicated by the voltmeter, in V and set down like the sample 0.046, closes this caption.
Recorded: 150
